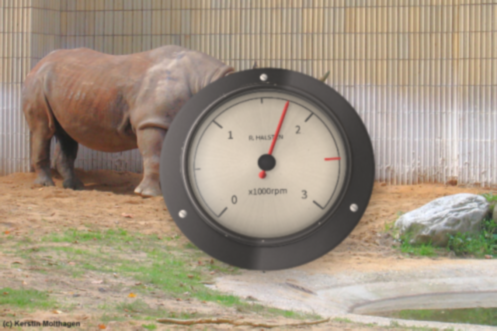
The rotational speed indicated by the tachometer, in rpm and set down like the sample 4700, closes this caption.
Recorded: 1750
